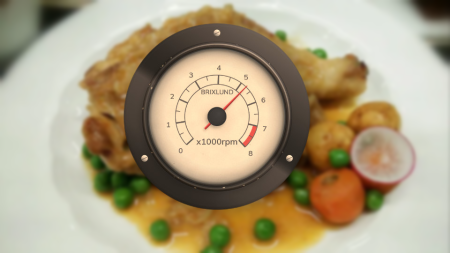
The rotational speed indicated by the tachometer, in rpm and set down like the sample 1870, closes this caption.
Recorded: 5250
